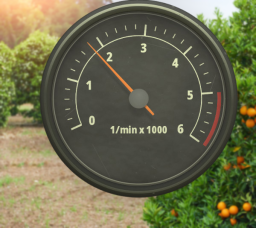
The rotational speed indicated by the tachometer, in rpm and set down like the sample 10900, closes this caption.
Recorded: 1800
